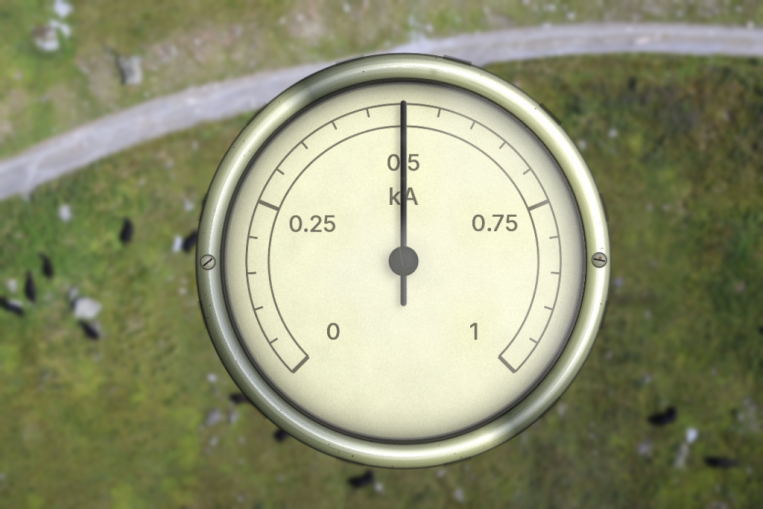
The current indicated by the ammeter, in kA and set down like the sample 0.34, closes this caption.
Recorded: 0.5
